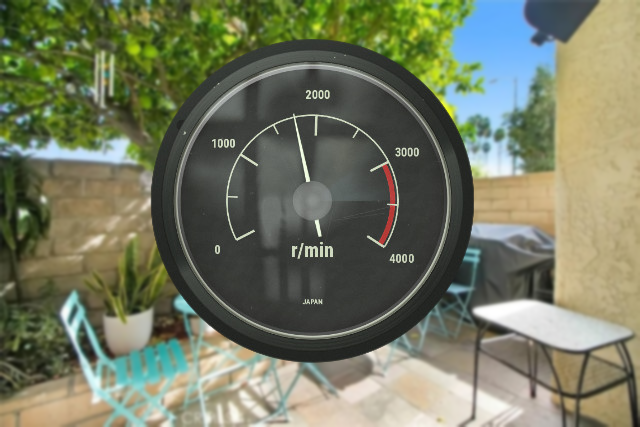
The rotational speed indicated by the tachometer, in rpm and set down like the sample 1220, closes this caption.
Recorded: 1750
